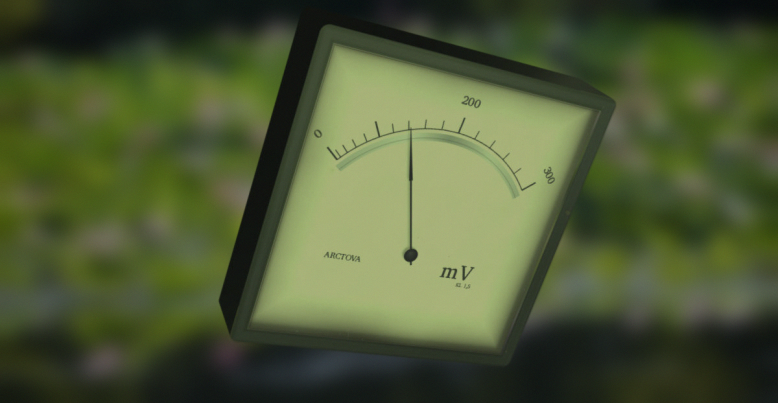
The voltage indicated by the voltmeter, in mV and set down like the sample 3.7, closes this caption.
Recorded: 140
